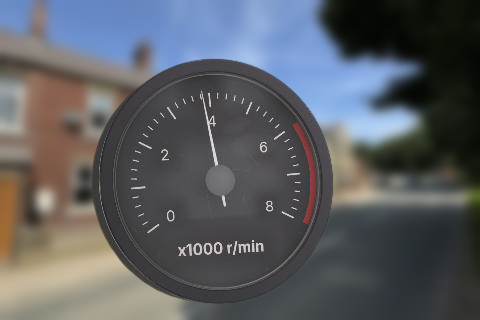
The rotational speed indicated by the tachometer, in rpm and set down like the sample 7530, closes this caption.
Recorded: 3800
